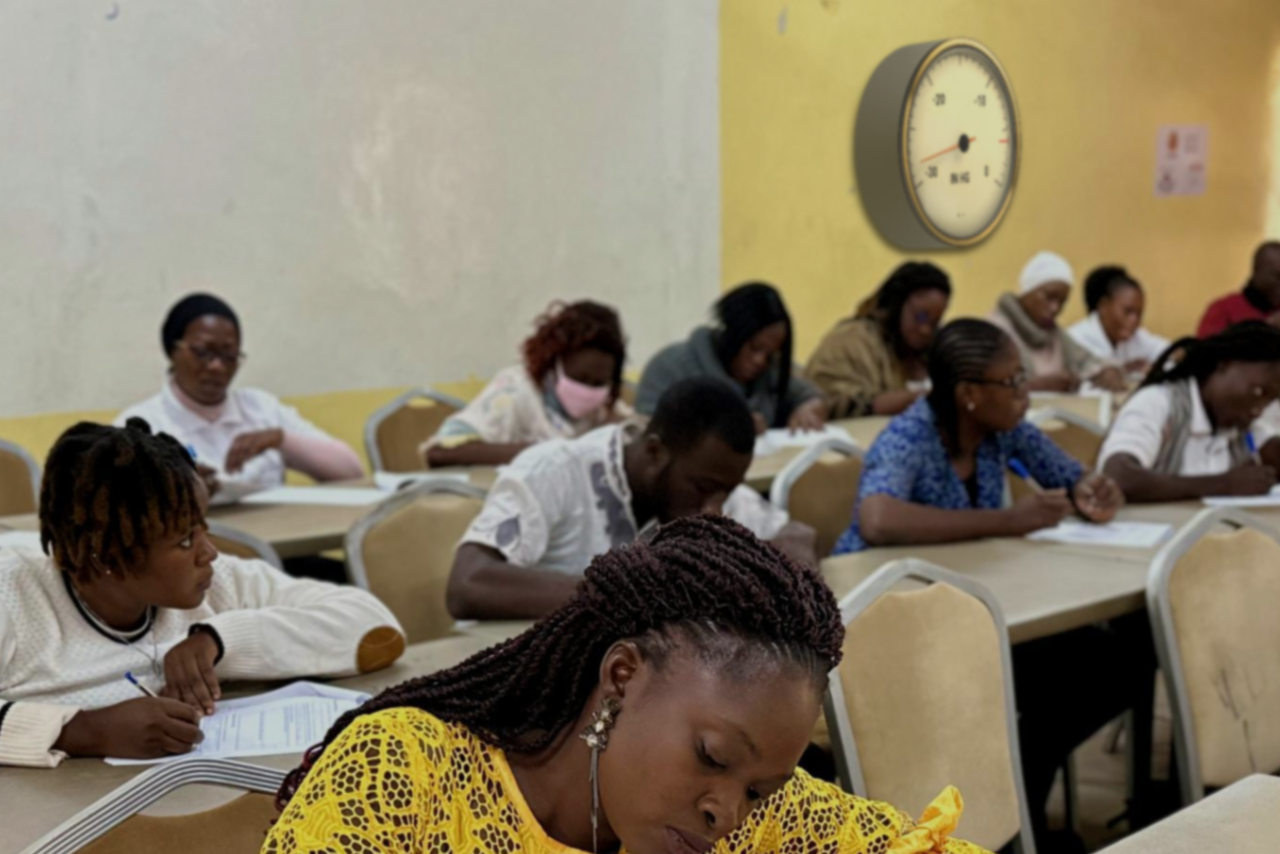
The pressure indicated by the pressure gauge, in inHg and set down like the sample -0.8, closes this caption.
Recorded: -28
